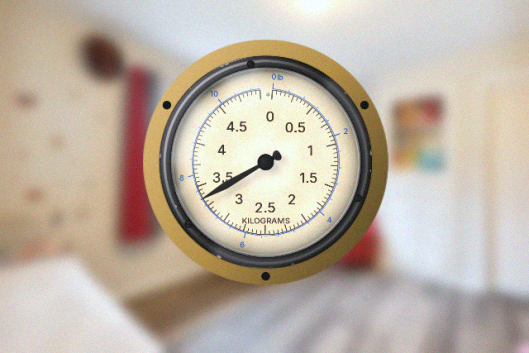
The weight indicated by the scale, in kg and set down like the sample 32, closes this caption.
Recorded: 3.35
